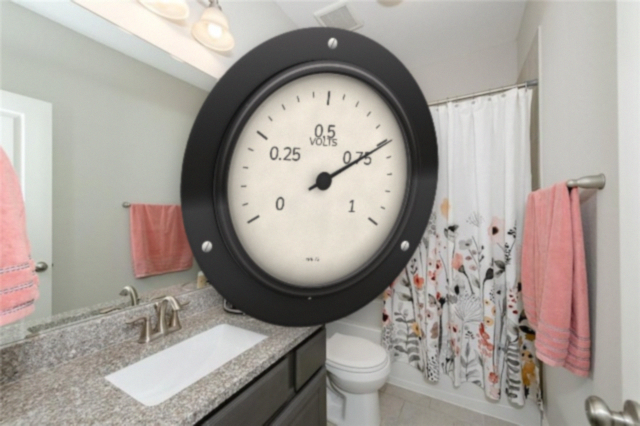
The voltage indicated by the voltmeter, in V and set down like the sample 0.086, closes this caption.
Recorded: 0.75
